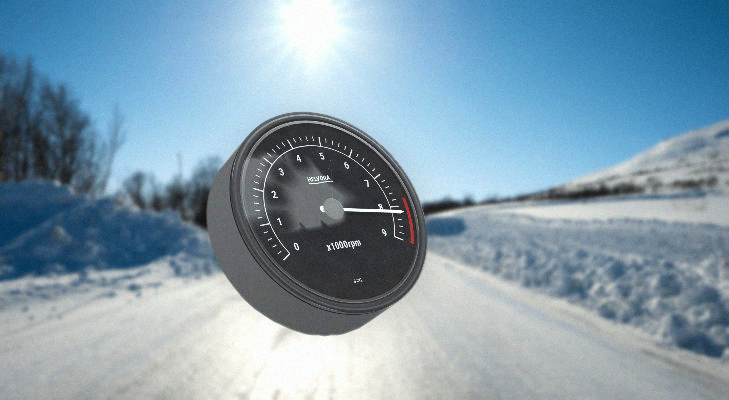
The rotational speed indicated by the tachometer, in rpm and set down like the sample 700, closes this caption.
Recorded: 8200
